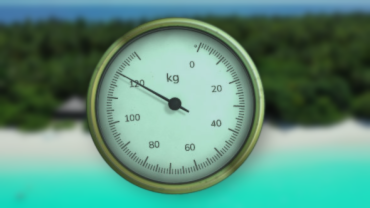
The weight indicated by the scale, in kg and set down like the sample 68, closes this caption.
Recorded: 120
